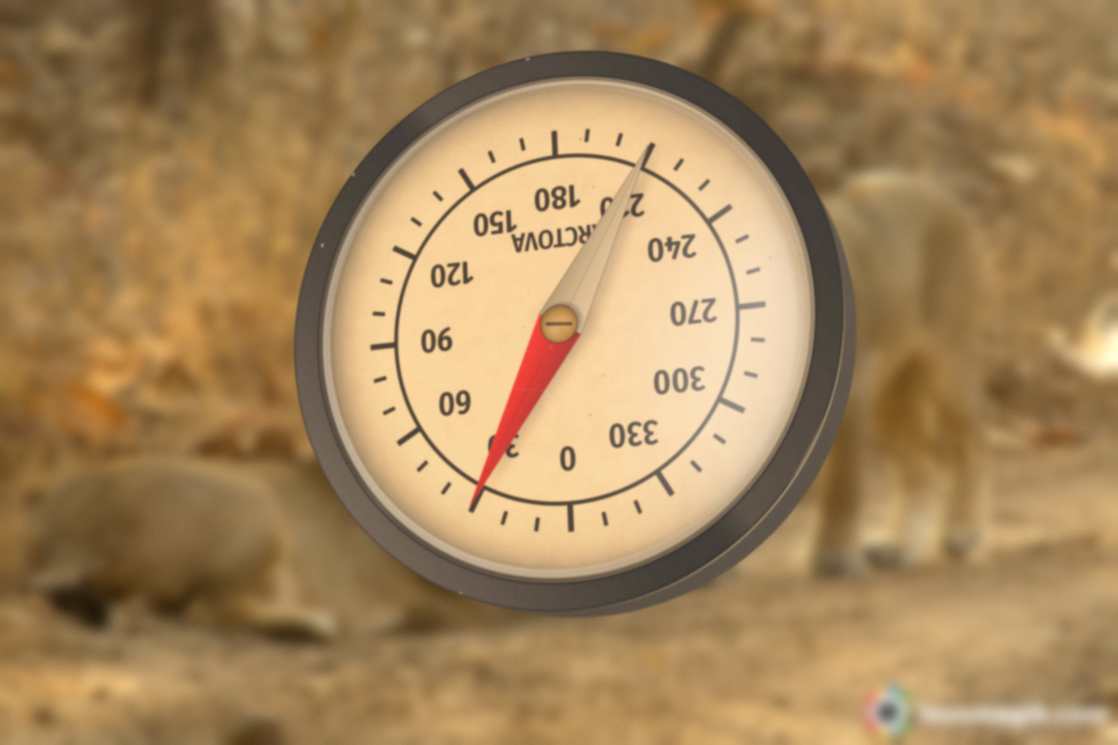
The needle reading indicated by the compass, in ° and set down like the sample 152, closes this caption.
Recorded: 30
